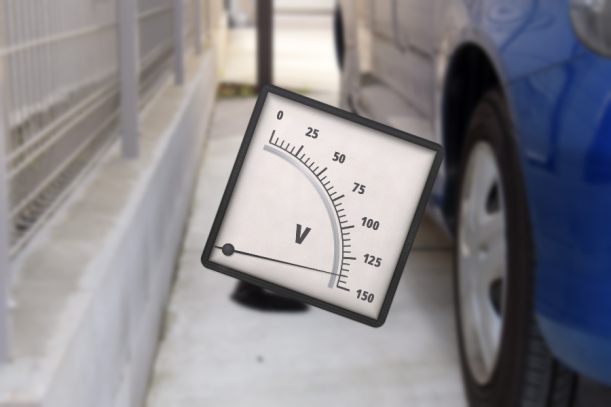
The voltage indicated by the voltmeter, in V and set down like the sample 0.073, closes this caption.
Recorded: 140
